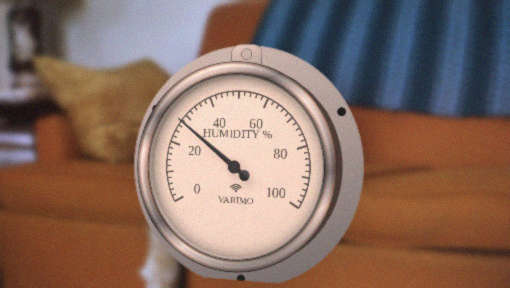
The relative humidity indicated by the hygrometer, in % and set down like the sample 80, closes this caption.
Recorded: 28
